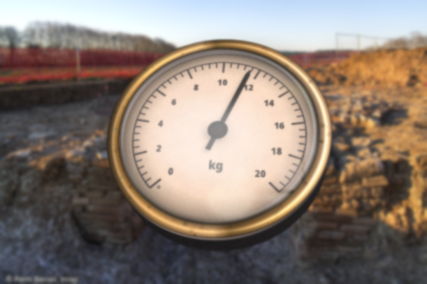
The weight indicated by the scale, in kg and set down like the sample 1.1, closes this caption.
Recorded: 11.6
